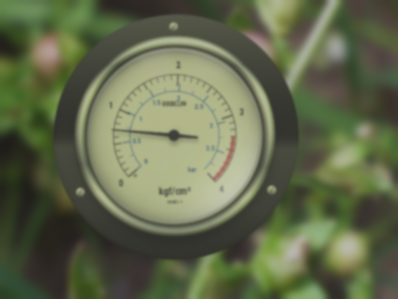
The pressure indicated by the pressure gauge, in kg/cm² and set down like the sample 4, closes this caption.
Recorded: 0.7
